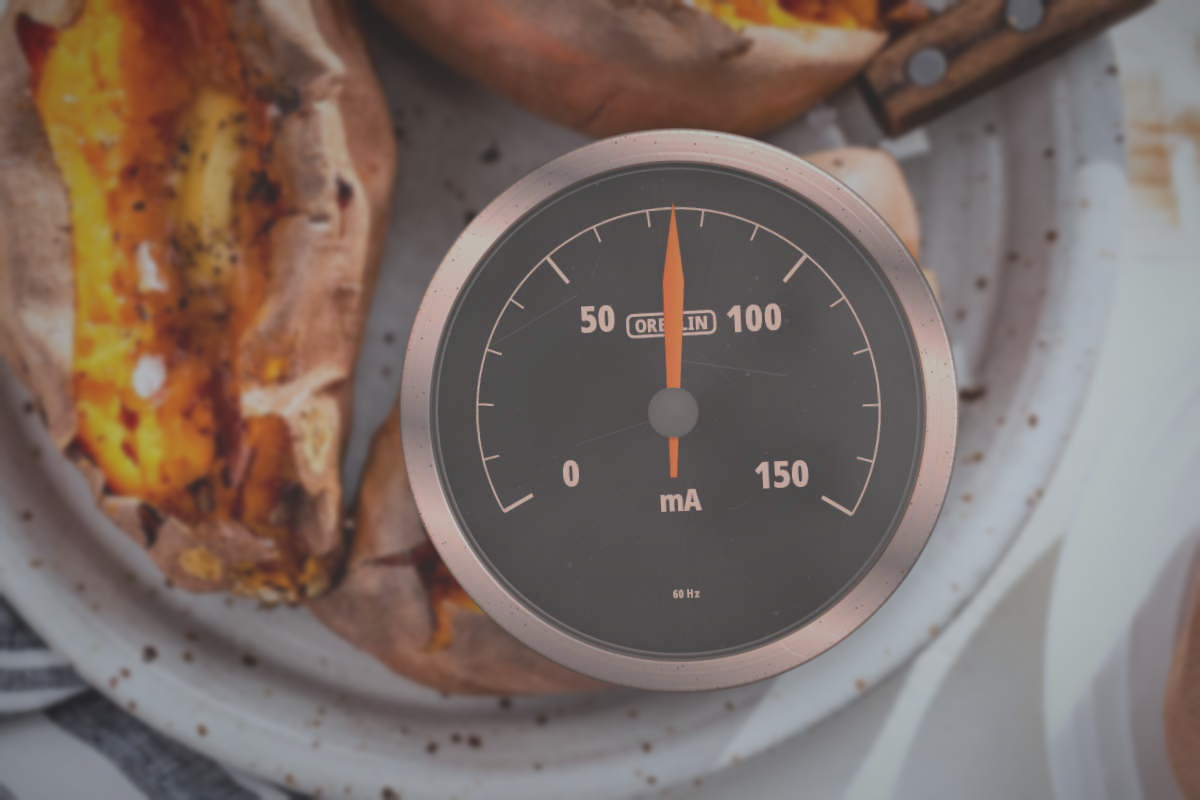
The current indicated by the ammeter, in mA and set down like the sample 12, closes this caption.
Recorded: 75
